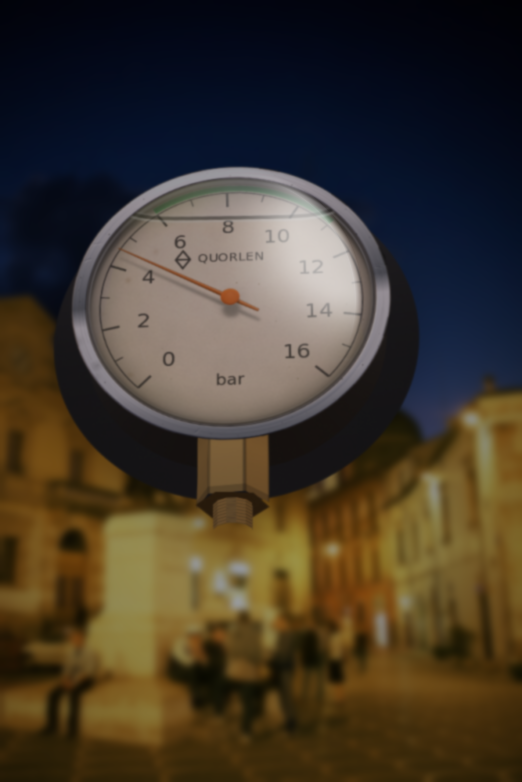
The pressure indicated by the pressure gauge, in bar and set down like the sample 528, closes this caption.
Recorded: 4.5
